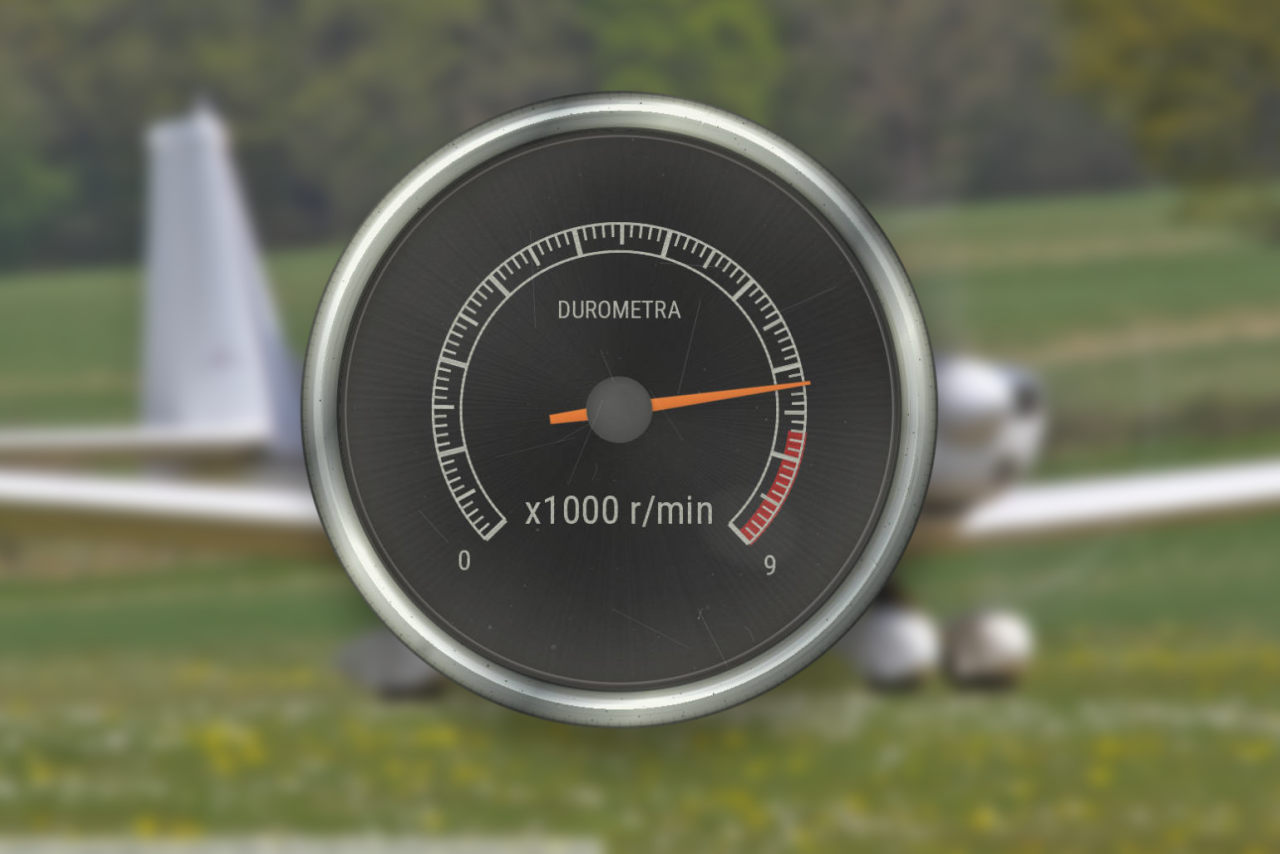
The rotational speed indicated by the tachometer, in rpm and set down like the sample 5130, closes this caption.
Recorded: 7200
